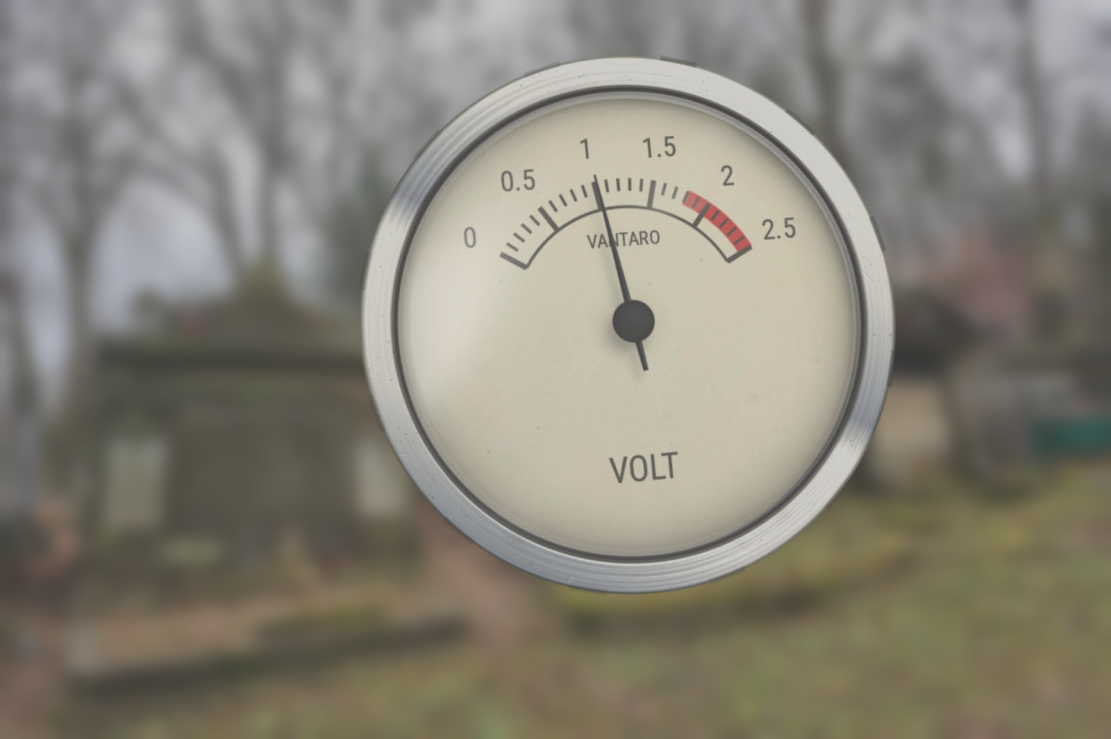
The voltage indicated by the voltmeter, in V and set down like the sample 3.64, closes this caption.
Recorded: 1
